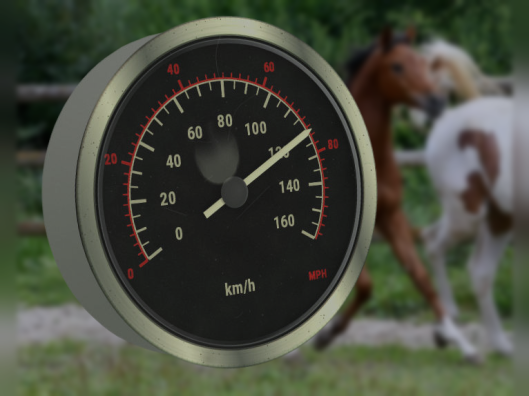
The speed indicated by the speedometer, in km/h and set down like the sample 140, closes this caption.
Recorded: 120
